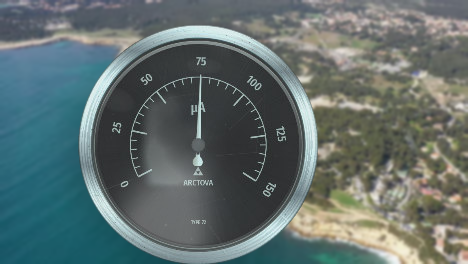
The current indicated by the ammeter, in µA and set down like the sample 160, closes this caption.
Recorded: 75
